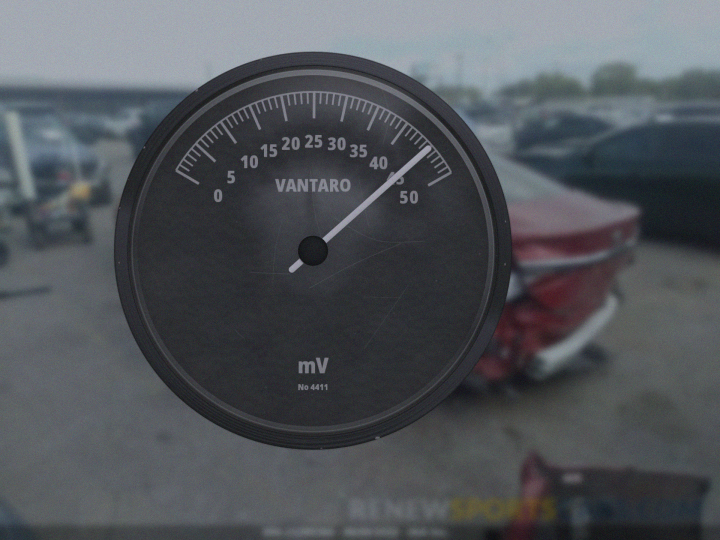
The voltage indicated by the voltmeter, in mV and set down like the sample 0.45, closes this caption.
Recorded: 45
